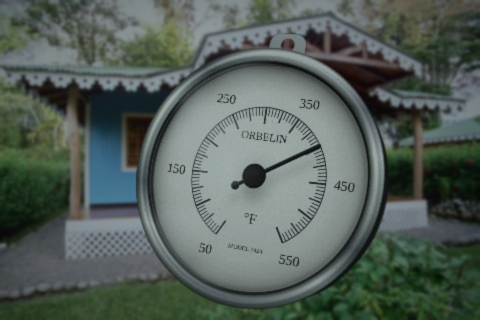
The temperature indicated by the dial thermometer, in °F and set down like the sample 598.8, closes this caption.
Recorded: 400
